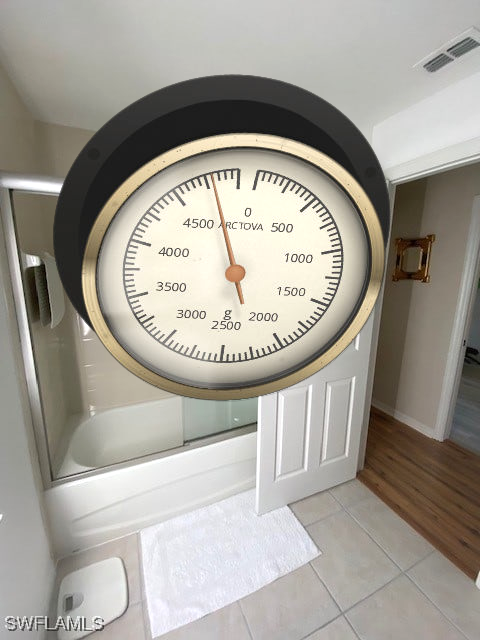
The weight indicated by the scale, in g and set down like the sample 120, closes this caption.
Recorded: 4800
